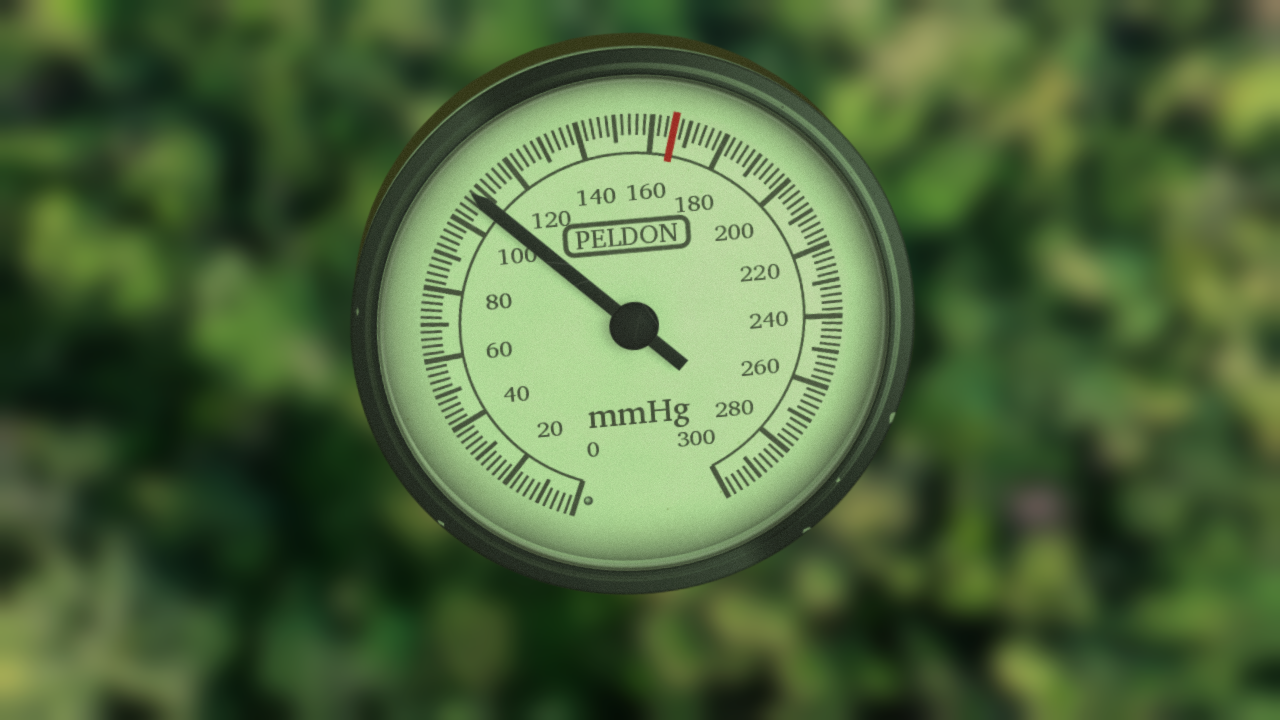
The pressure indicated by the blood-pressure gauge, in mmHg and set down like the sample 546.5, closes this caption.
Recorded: 108
